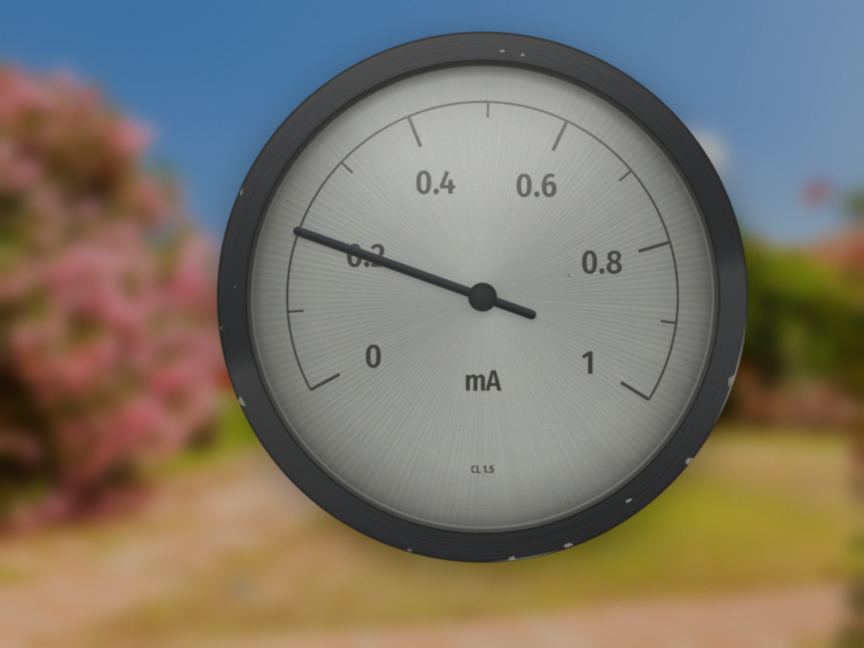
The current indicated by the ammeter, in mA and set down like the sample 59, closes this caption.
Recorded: 0.2
